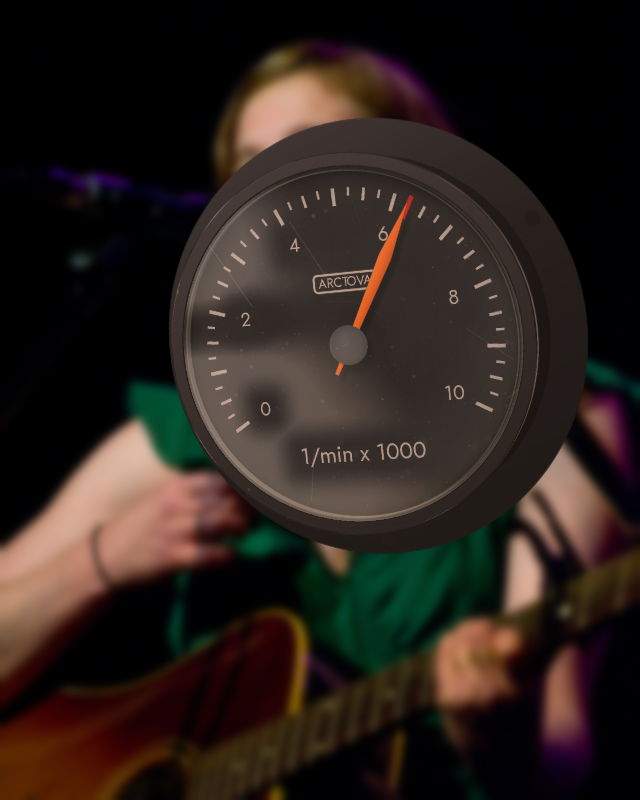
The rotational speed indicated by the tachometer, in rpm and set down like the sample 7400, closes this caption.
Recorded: 6250
